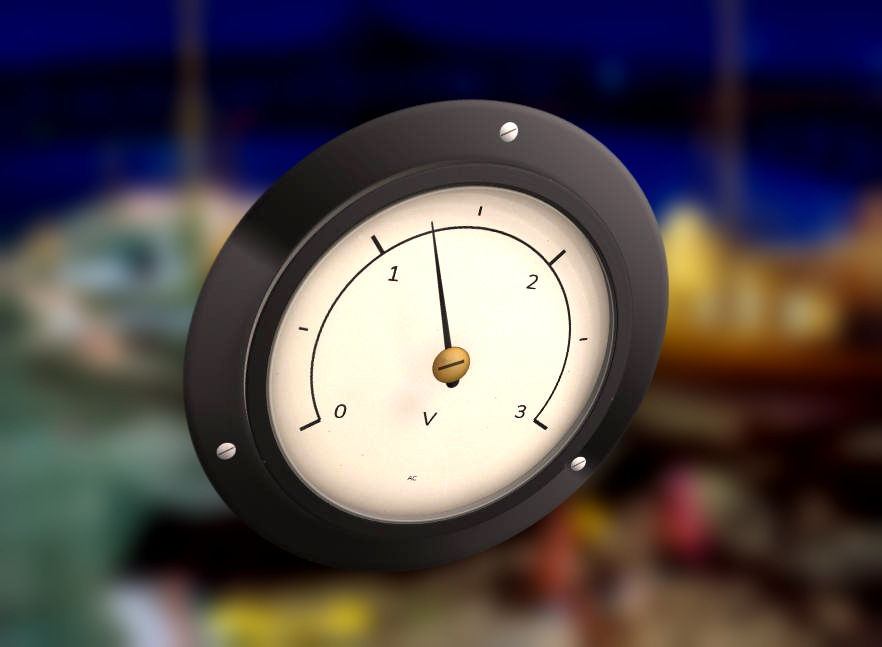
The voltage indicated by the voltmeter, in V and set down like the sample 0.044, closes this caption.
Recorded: 1.25
